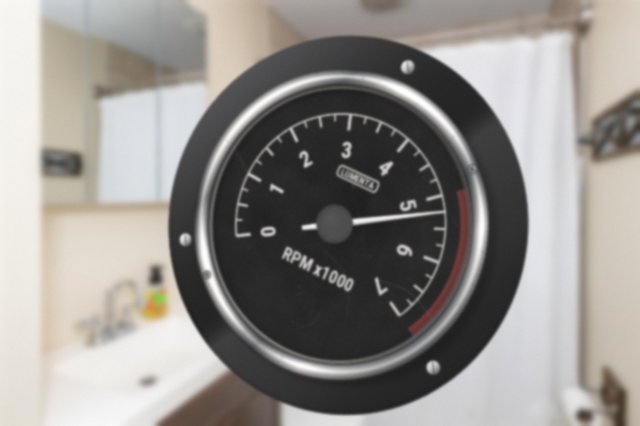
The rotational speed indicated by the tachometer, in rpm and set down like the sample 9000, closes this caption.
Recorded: 5250
